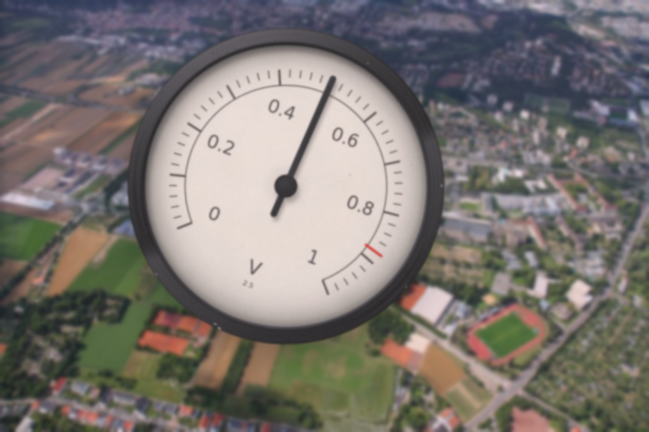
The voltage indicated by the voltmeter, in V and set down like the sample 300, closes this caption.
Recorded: 0.5
